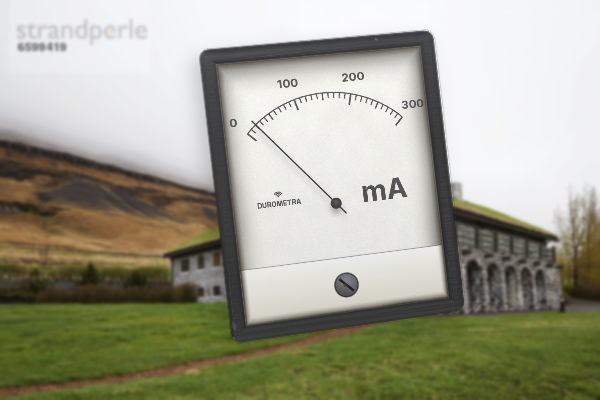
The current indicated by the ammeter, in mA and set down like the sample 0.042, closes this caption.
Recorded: 20
